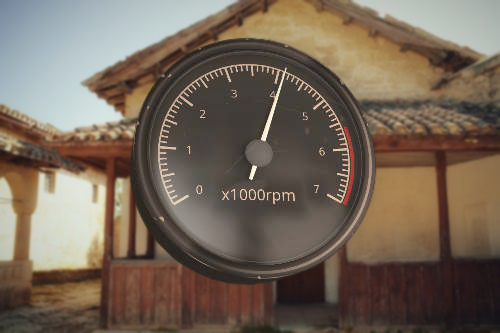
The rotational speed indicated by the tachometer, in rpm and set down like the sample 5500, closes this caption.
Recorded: 4100
